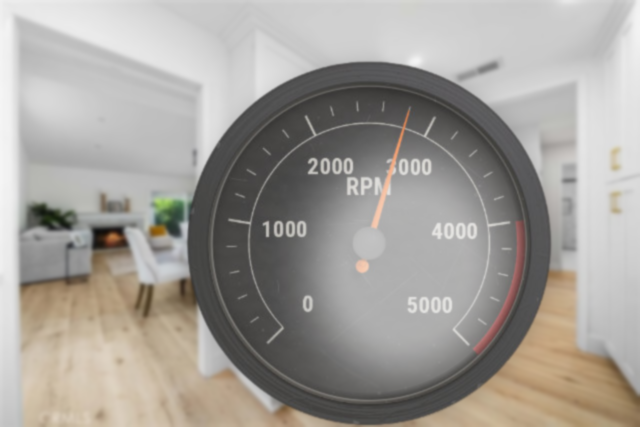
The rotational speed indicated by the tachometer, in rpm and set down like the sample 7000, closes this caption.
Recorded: 2800
